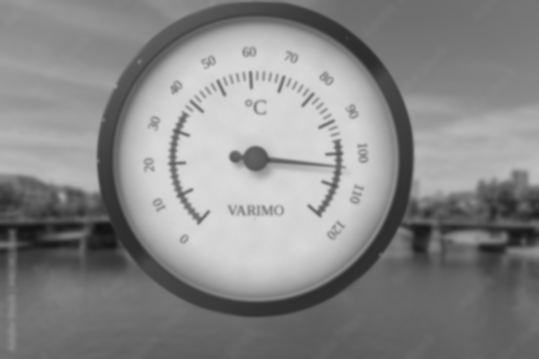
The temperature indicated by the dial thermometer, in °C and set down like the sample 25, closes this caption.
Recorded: 104
